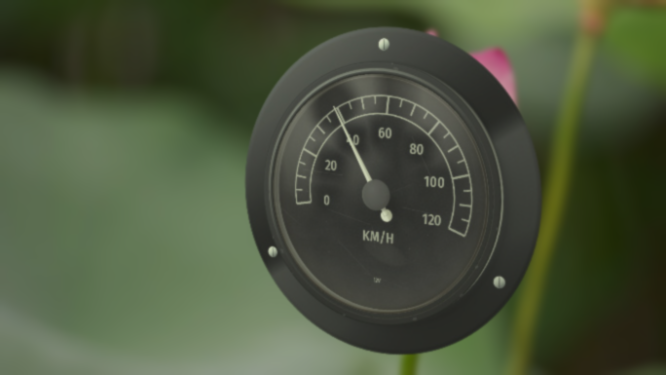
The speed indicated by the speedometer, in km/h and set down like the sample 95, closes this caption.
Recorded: 40
